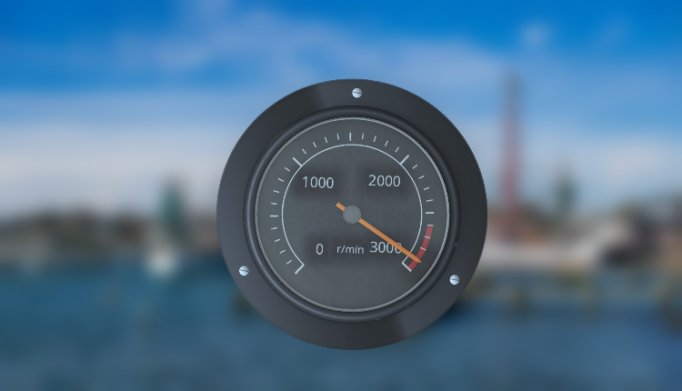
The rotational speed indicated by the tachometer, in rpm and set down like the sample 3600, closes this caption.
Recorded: 2900
